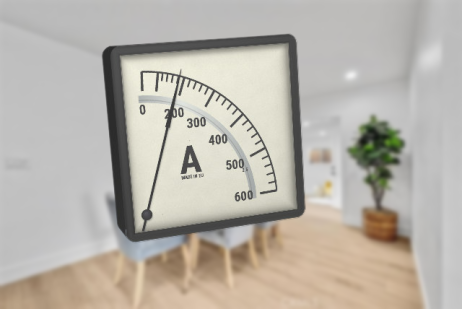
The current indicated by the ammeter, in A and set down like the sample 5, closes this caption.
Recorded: 180
